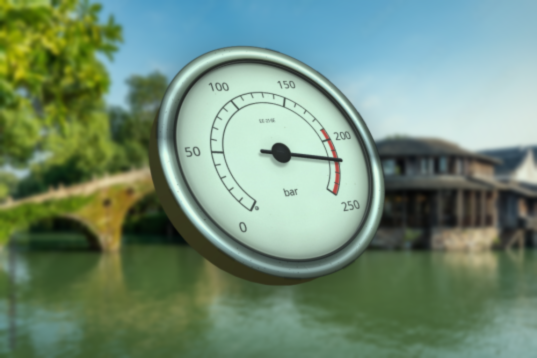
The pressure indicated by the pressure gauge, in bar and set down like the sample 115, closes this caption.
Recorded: 220
